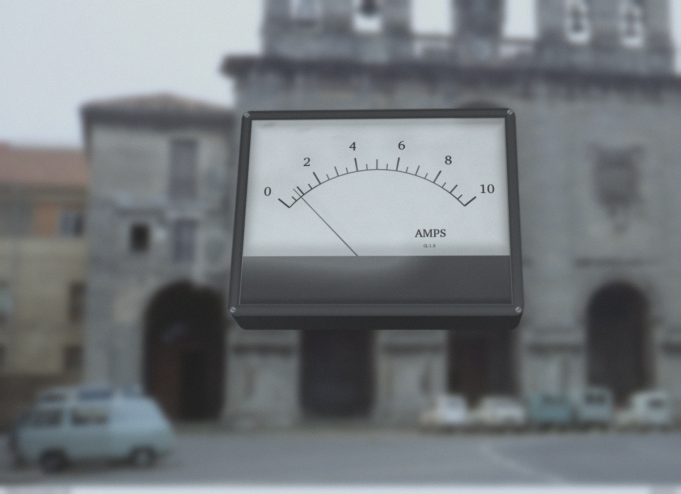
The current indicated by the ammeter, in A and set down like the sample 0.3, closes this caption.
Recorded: 0.75
